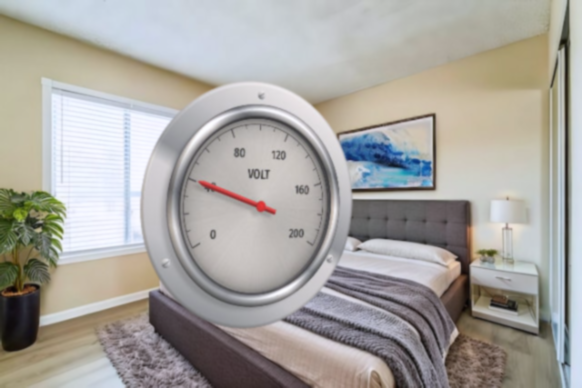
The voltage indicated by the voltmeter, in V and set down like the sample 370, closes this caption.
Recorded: 40
